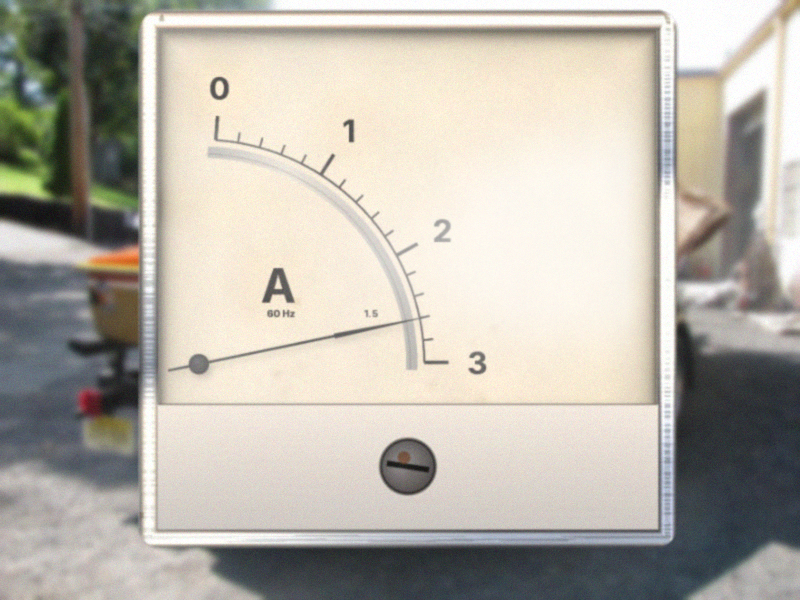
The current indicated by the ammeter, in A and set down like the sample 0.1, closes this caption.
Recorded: 2.6
